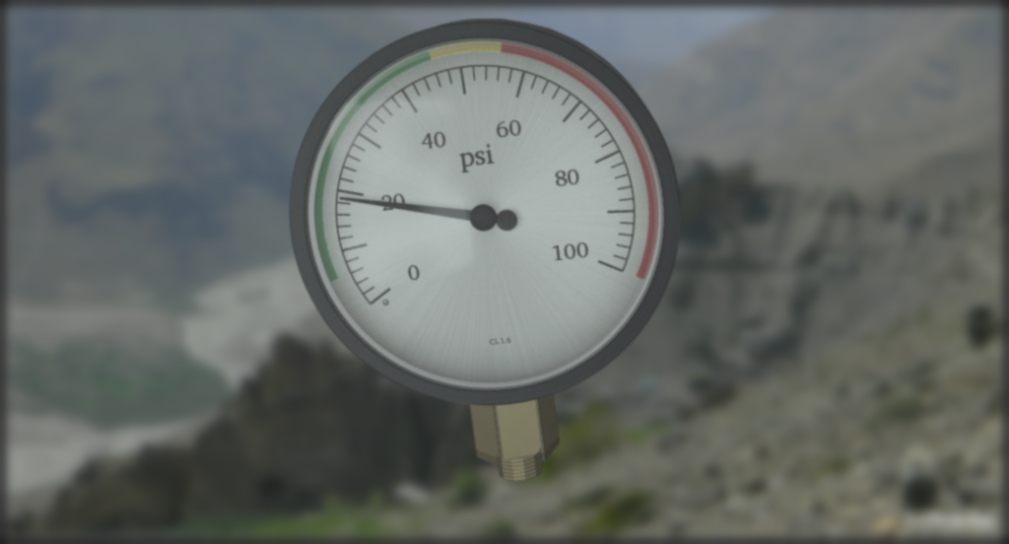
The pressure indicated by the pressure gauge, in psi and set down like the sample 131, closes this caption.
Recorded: 19
